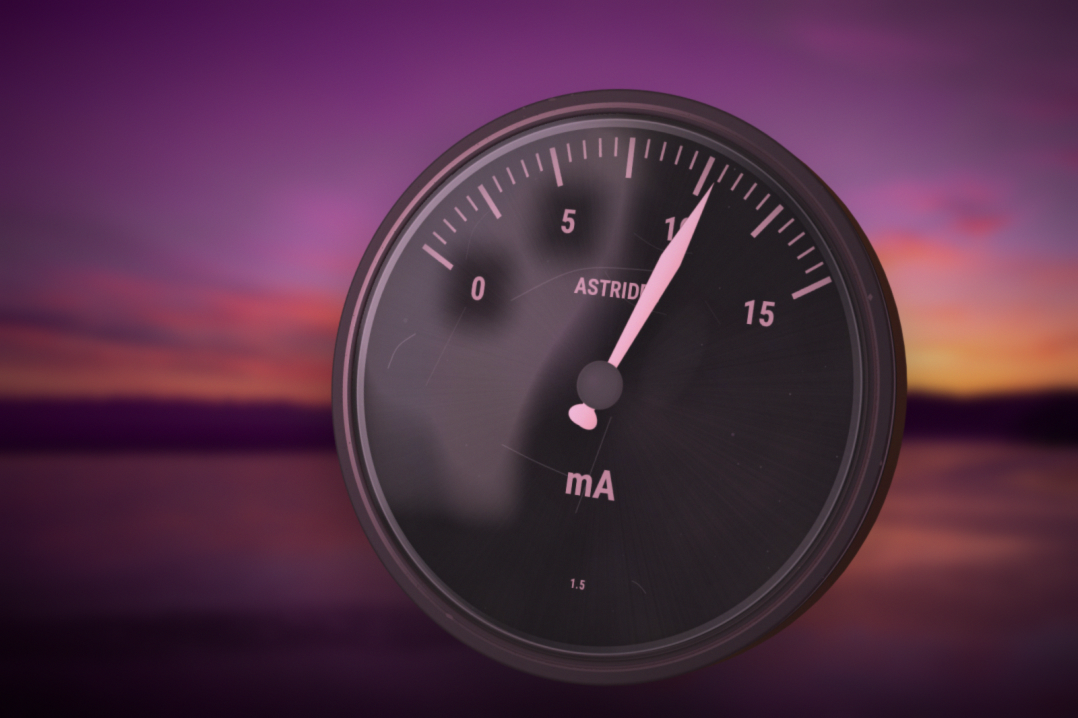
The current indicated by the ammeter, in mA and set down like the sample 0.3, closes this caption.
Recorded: 10.5
